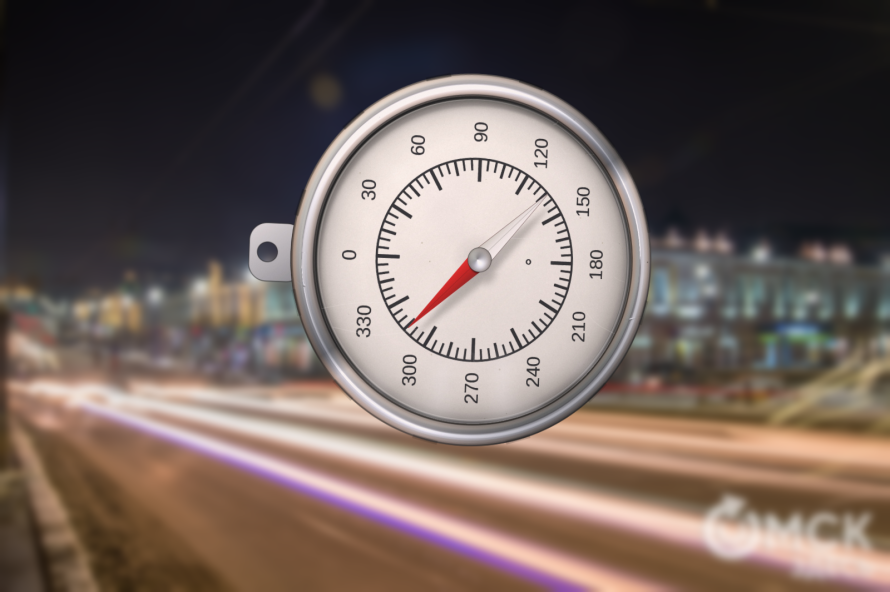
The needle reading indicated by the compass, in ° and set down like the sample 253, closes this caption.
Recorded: 315
